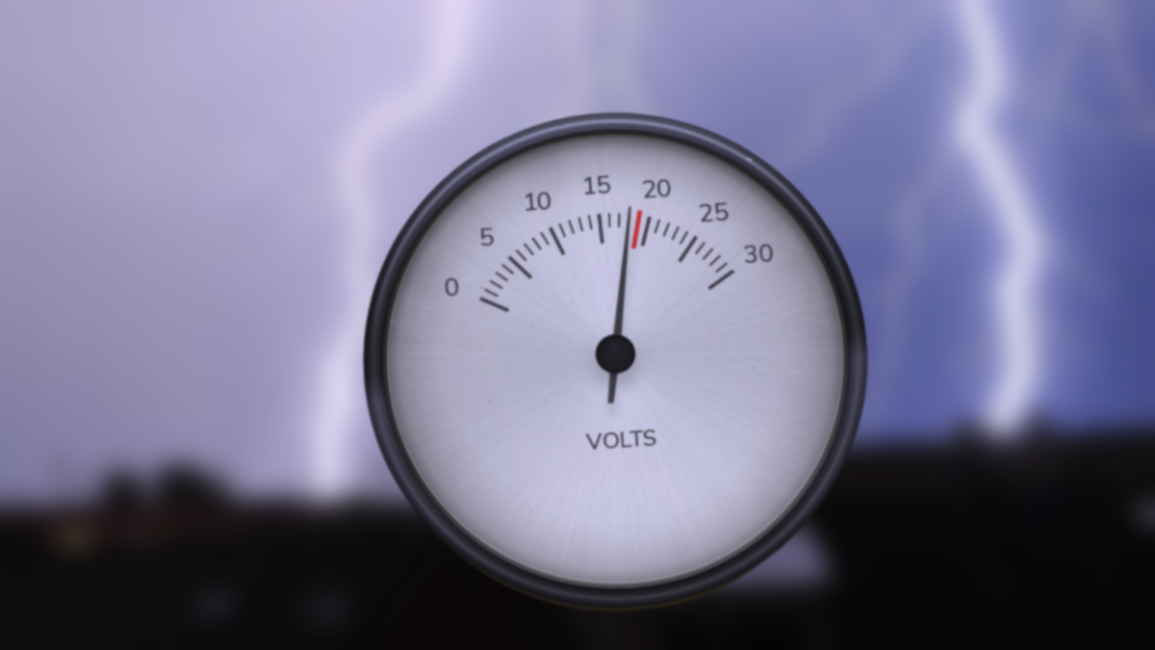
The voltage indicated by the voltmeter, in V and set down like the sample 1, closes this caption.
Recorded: 18
